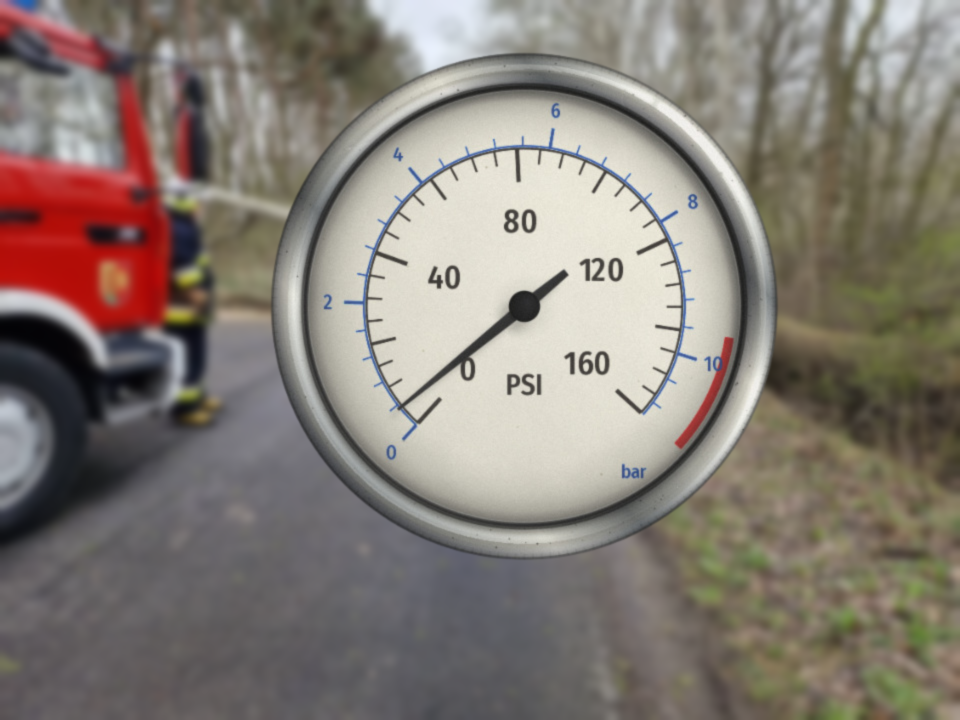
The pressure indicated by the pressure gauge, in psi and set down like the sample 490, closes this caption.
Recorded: 5
